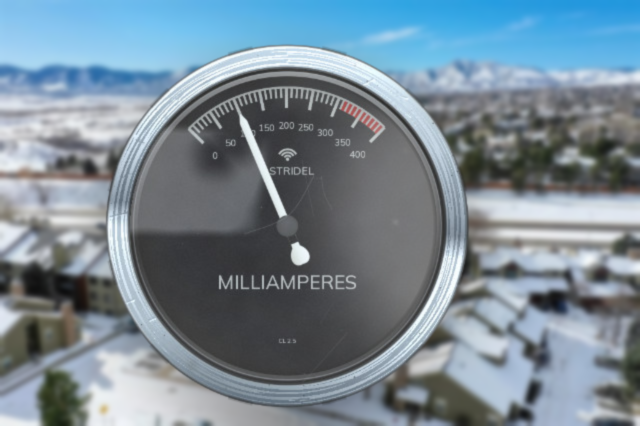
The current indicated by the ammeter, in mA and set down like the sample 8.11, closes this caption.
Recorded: 100
